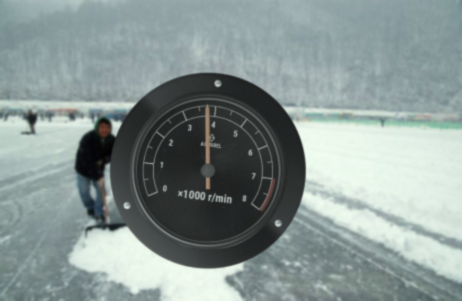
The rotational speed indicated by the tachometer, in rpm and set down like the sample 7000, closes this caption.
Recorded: 3750
